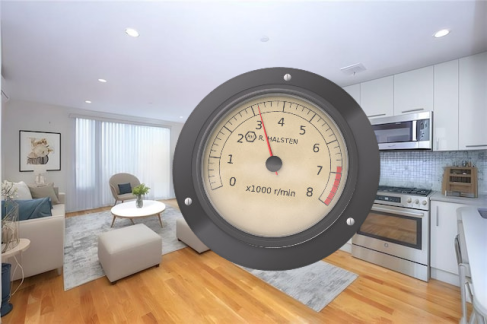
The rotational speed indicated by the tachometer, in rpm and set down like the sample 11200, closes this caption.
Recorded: 3200
